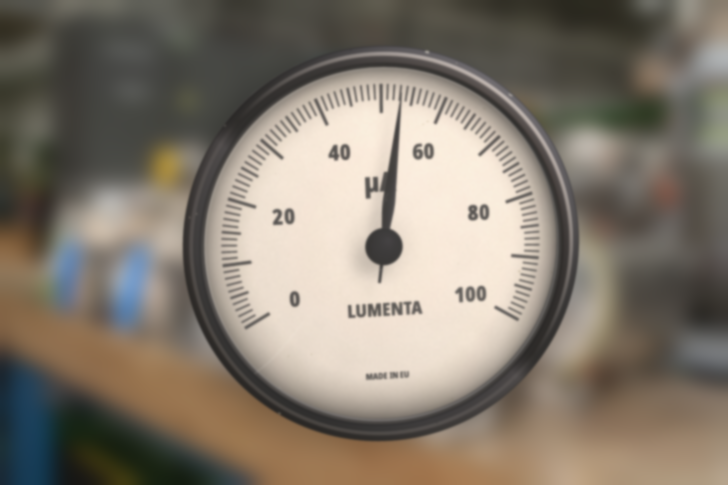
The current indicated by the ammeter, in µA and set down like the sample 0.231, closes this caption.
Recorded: 53
